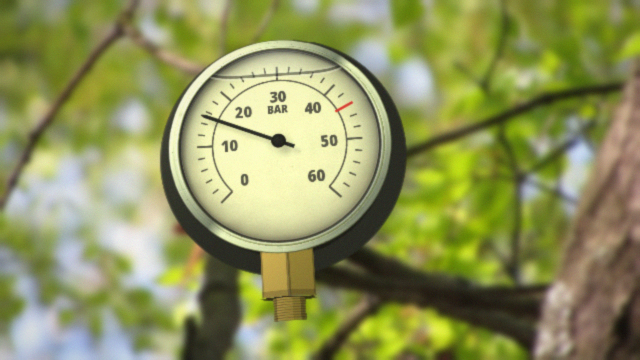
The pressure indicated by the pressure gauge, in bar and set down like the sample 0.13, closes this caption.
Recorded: 15
